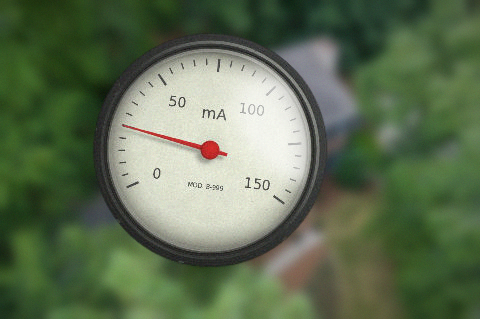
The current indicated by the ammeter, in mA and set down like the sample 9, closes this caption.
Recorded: 25
